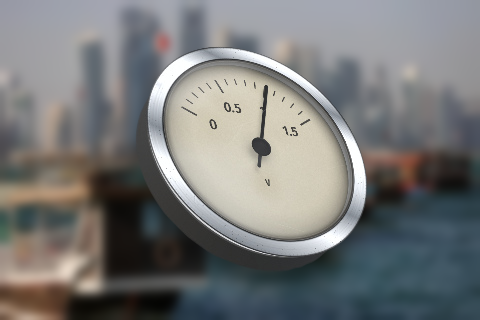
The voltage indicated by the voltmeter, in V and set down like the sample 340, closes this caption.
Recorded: 1
